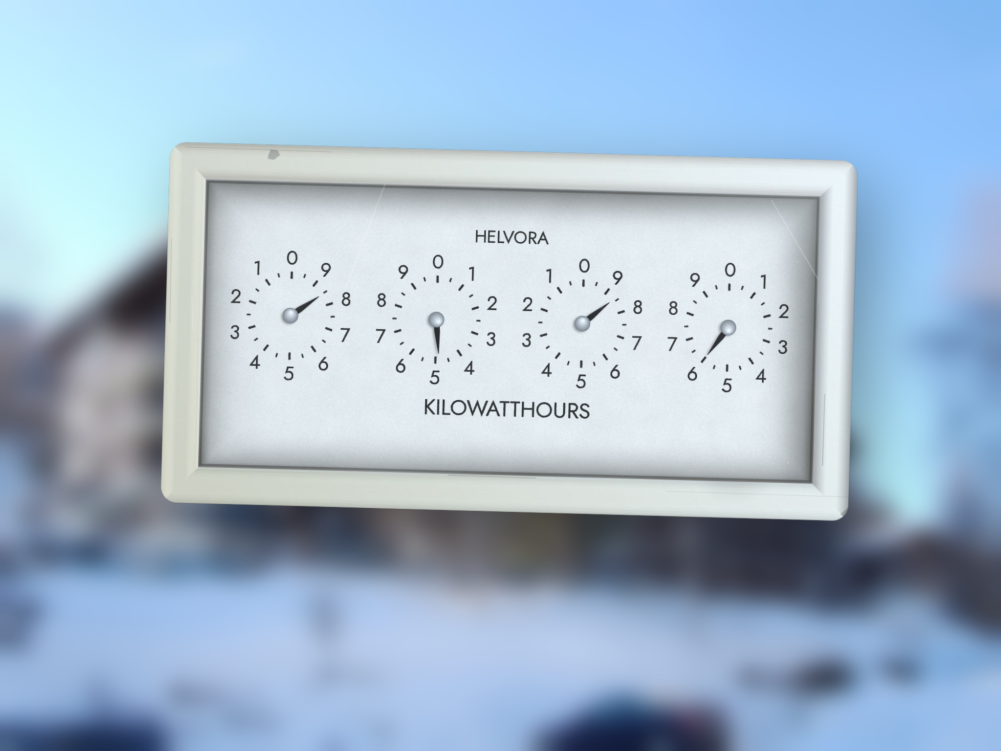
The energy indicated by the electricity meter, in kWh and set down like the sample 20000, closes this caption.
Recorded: 8486
